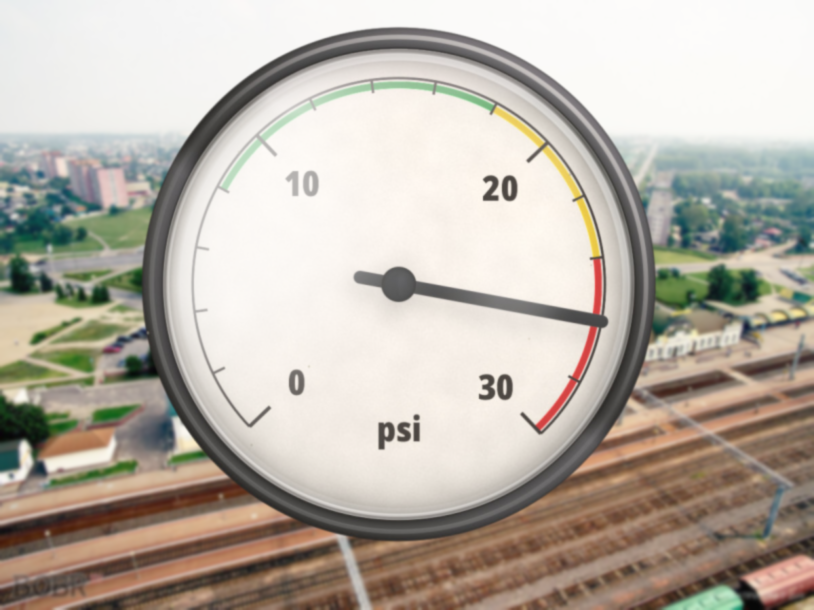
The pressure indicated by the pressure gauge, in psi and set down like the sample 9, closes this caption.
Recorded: 26
